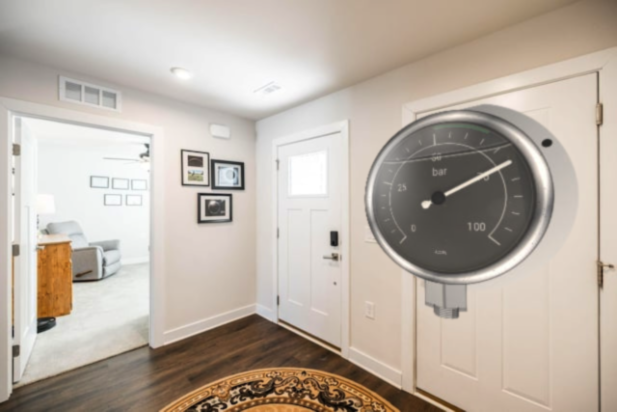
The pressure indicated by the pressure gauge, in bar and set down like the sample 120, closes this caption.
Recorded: 75
